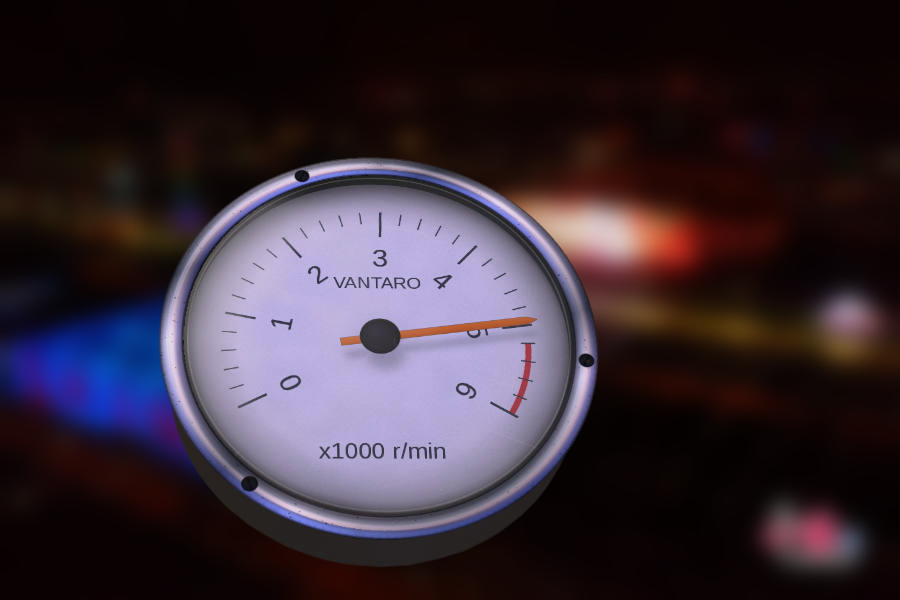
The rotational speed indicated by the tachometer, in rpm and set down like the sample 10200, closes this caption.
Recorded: 5000
